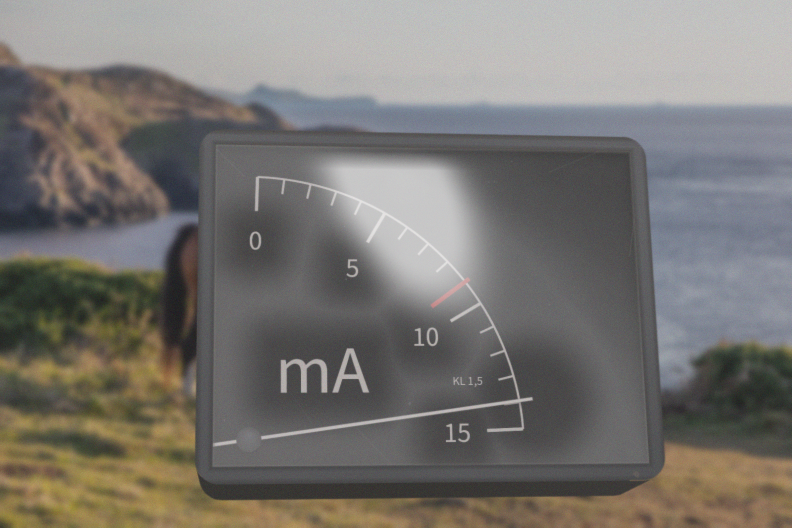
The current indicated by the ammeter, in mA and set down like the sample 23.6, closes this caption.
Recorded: 14
